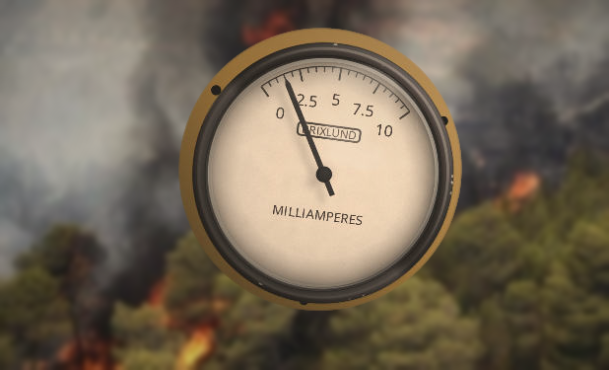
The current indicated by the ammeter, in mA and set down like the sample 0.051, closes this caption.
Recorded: 1.5
